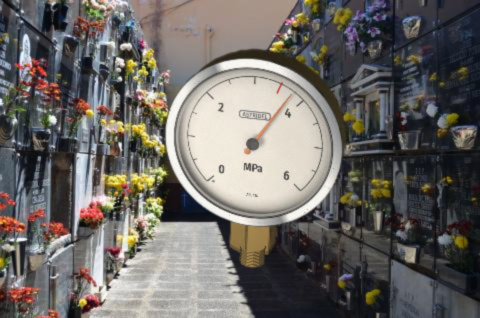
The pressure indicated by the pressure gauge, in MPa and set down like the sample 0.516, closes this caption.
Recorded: 3.75
